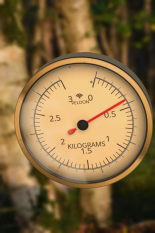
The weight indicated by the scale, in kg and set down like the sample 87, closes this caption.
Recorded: 0.4
